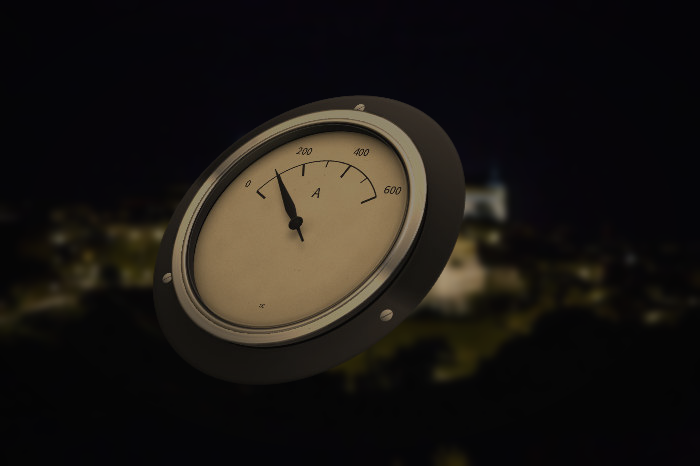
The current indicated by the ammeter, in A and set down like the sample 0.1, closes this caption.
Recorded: 100
